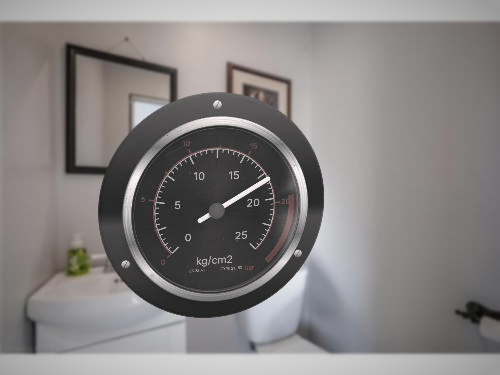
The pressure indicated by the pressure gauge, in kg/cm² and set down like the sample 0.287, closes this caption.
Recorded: 18
